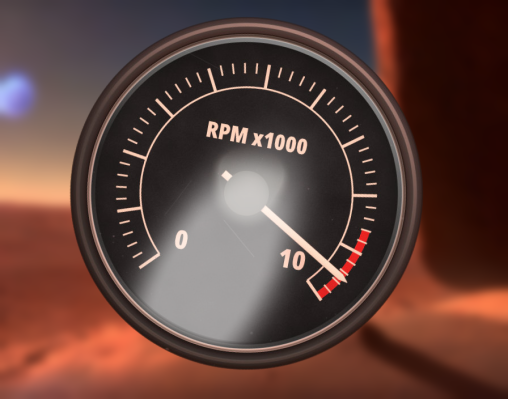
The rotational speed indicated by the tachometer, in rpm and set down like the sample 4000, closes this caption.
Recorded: 9500
